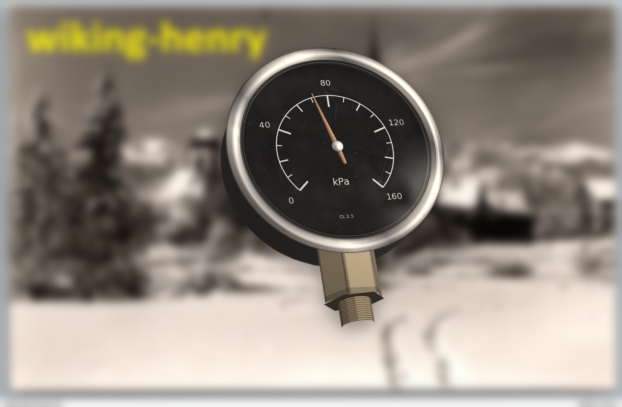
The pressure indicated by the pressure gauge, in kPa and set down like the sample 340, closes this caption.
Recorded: 70
